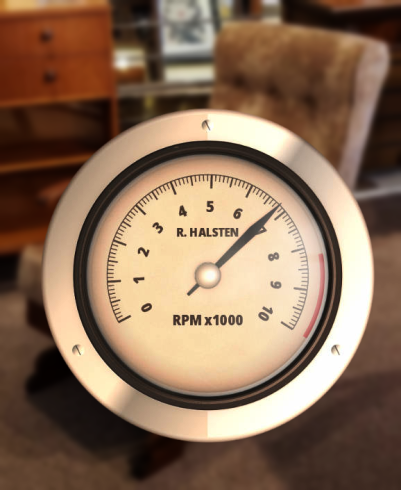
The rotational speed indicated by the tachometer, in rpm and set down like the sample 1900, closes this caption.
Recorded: 6800
